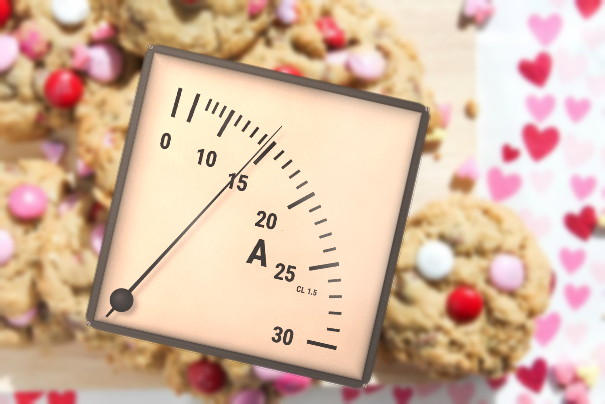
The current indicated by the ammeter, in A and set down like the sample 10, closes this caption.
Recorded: 14.5
